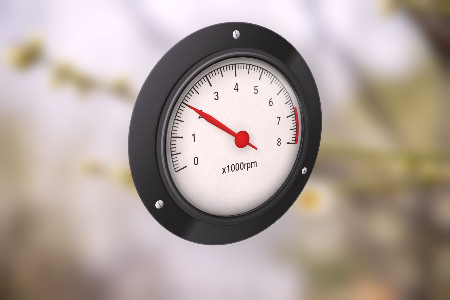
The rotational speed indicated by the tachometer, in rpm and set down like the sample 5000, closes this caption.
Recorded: 2000
